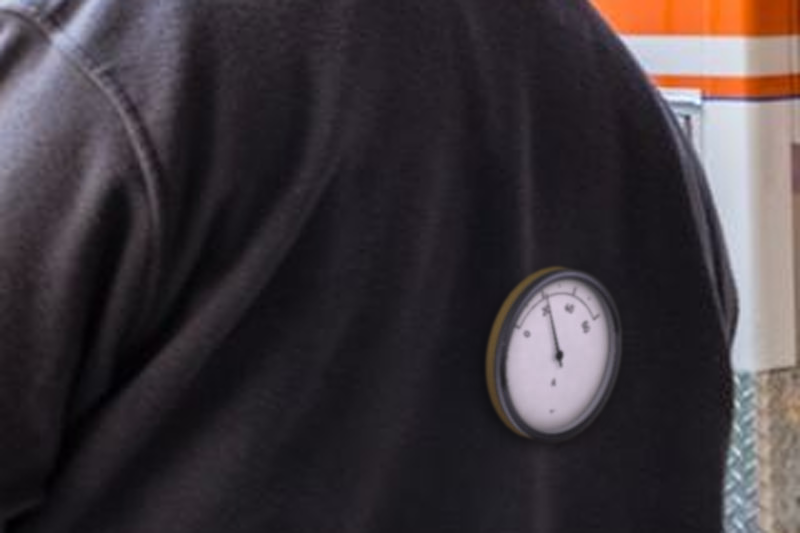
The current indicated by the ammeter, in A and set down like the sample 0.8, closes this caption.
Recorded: 20
